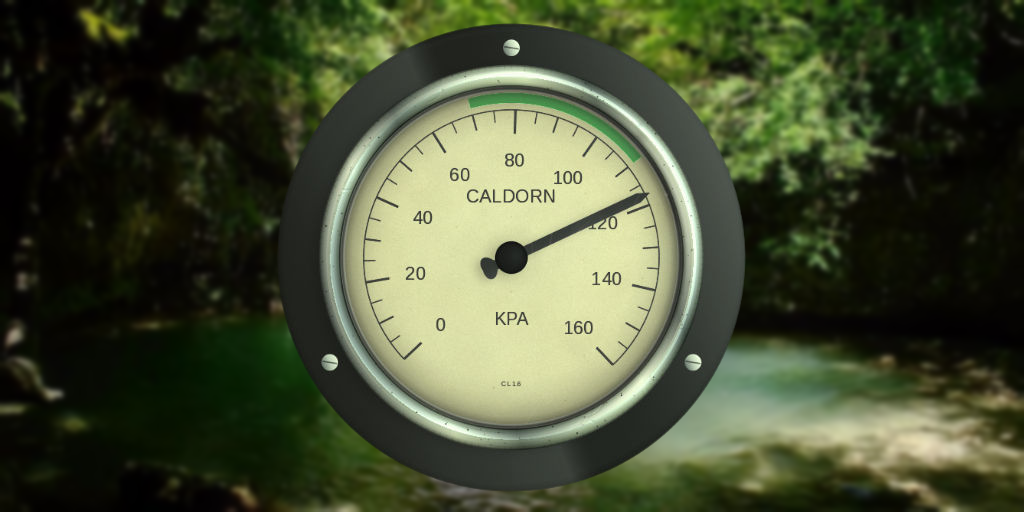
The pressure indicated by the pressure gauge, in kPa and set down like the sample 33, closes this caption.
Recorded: 117.5
